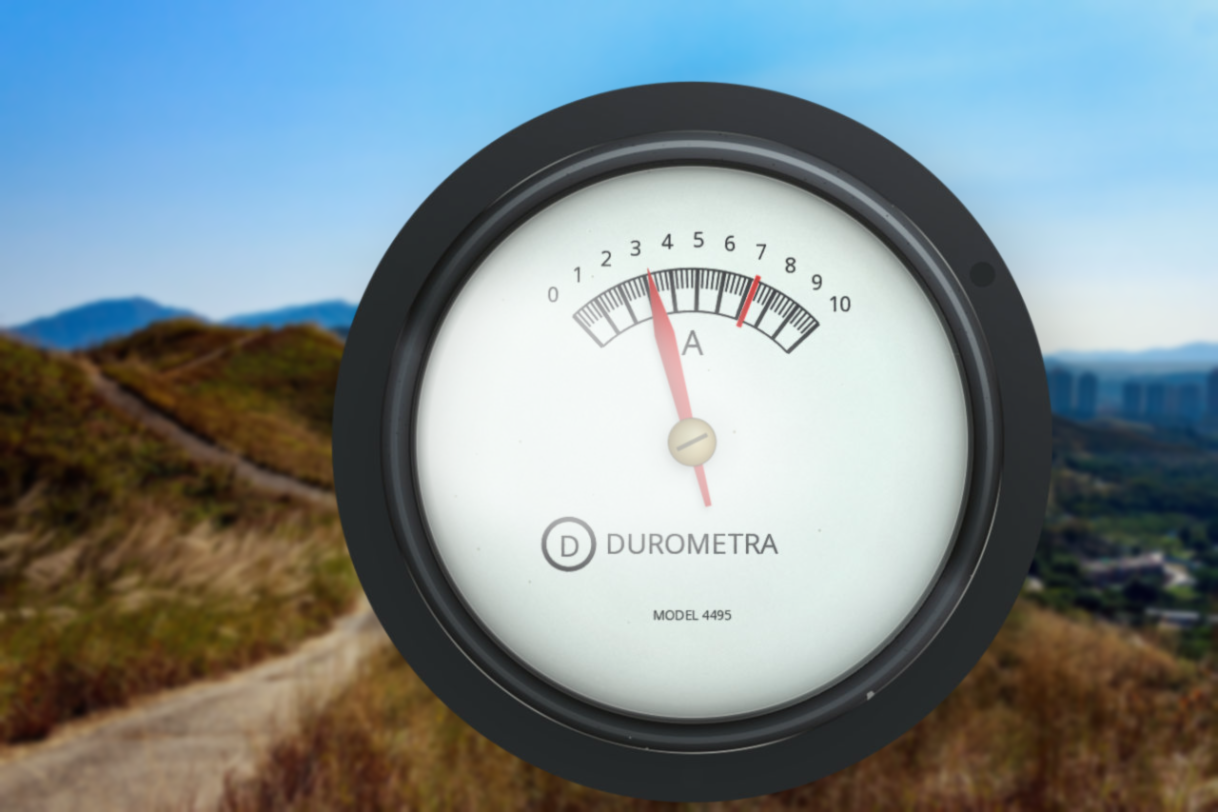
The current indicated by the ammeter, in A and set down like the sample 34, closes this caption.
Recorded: 3.2
